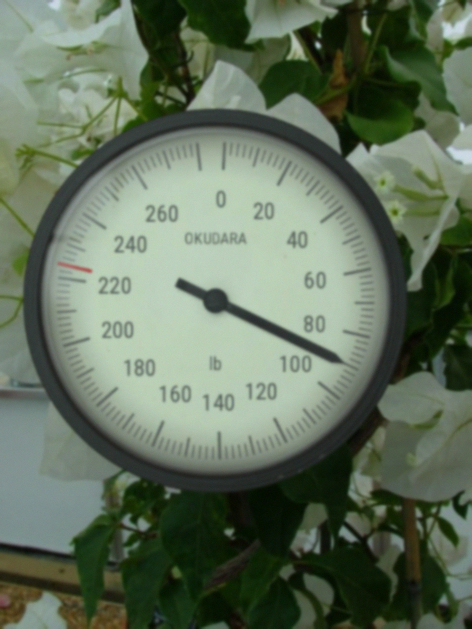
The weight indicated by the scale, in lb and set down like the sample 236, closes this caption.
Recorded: 90
